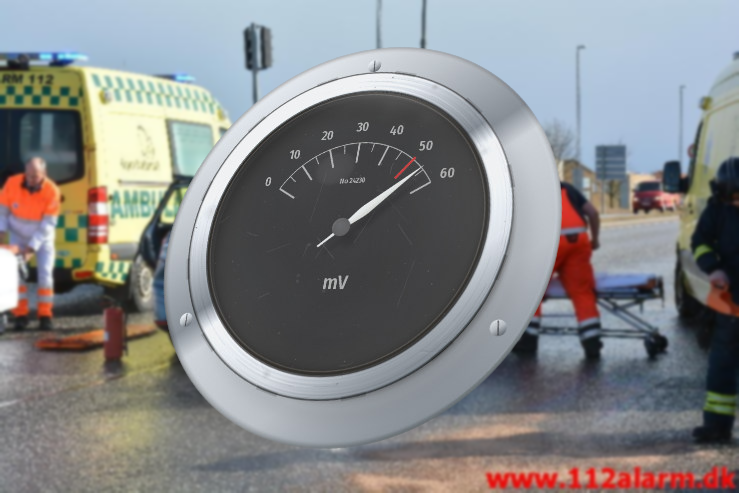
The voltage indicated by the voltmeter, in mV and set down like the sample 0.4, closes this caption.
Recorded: 55
